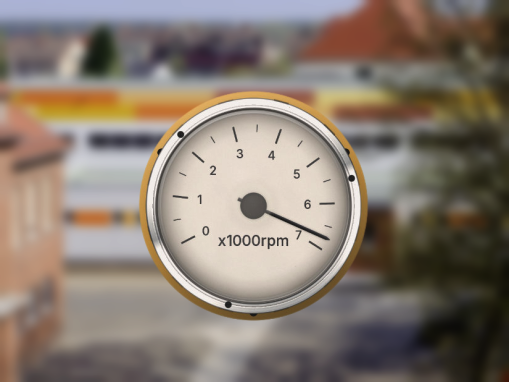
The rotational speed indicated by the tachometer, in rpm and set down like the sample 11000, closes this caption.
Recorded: 6750
